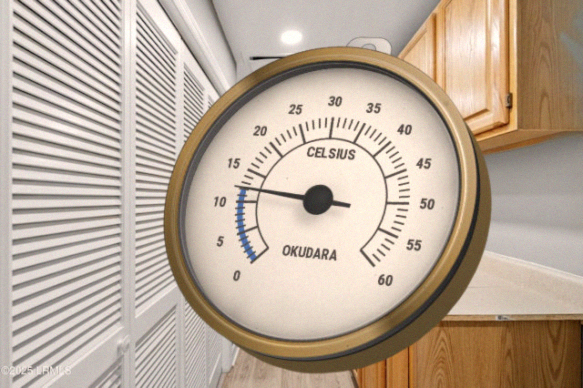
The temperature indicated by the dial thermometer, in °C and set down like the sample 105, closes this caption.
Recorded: 12
